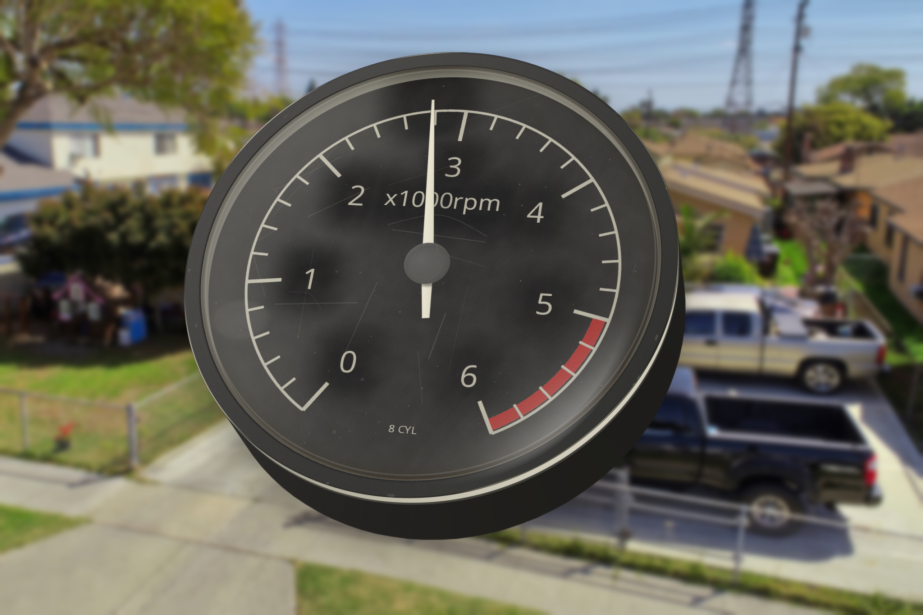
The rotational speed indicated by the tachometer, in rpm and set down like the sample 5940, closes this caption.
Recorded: 2800
